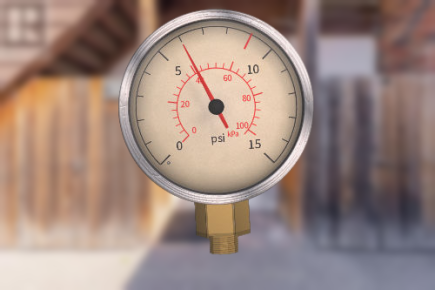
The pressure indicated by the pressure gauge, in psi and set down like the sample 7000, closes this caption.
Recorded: 6
